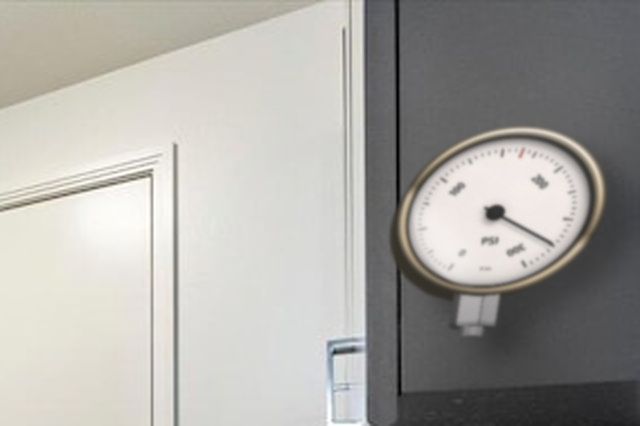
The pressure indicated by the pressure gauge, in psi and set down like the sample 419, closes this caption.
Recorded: 275
